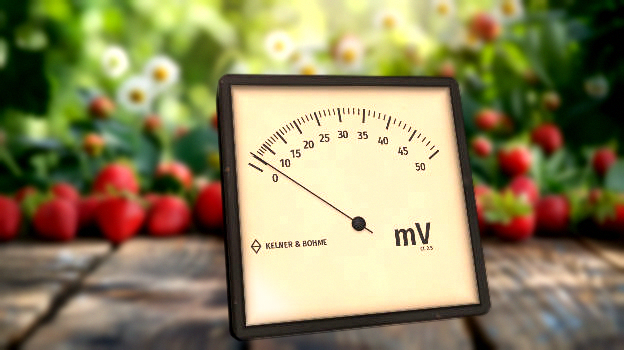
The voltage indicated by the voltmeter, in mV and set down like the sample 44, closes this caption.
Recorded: 5
